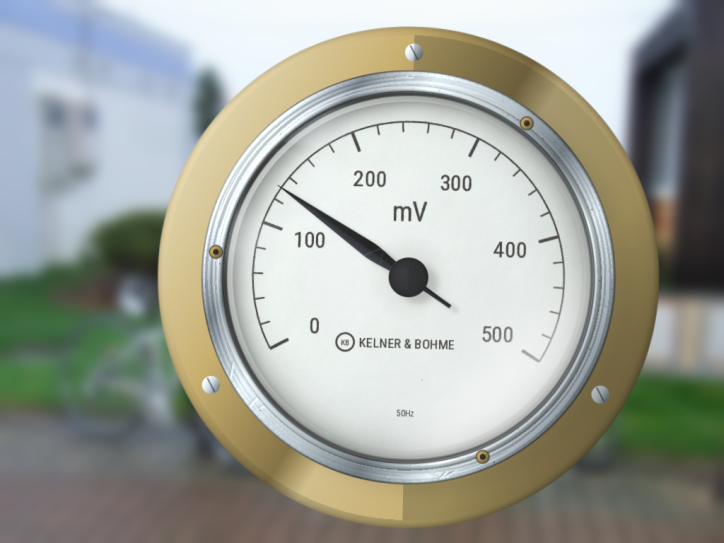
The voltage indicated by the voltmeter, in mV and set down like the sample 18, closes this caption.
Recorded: 130
